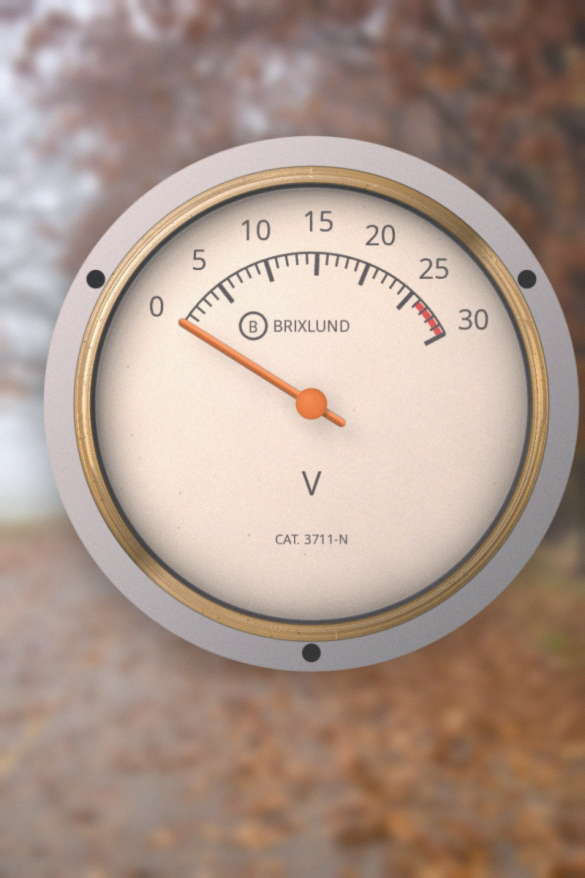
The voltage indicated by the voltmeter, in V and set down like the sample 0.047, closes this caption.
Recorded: 0
